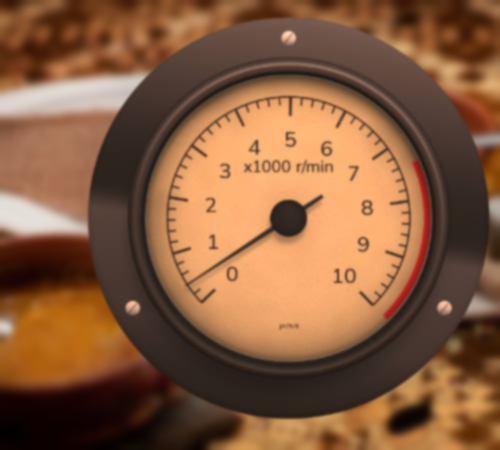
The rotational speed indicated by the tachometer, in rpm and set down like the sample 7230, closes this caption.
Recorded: 400
